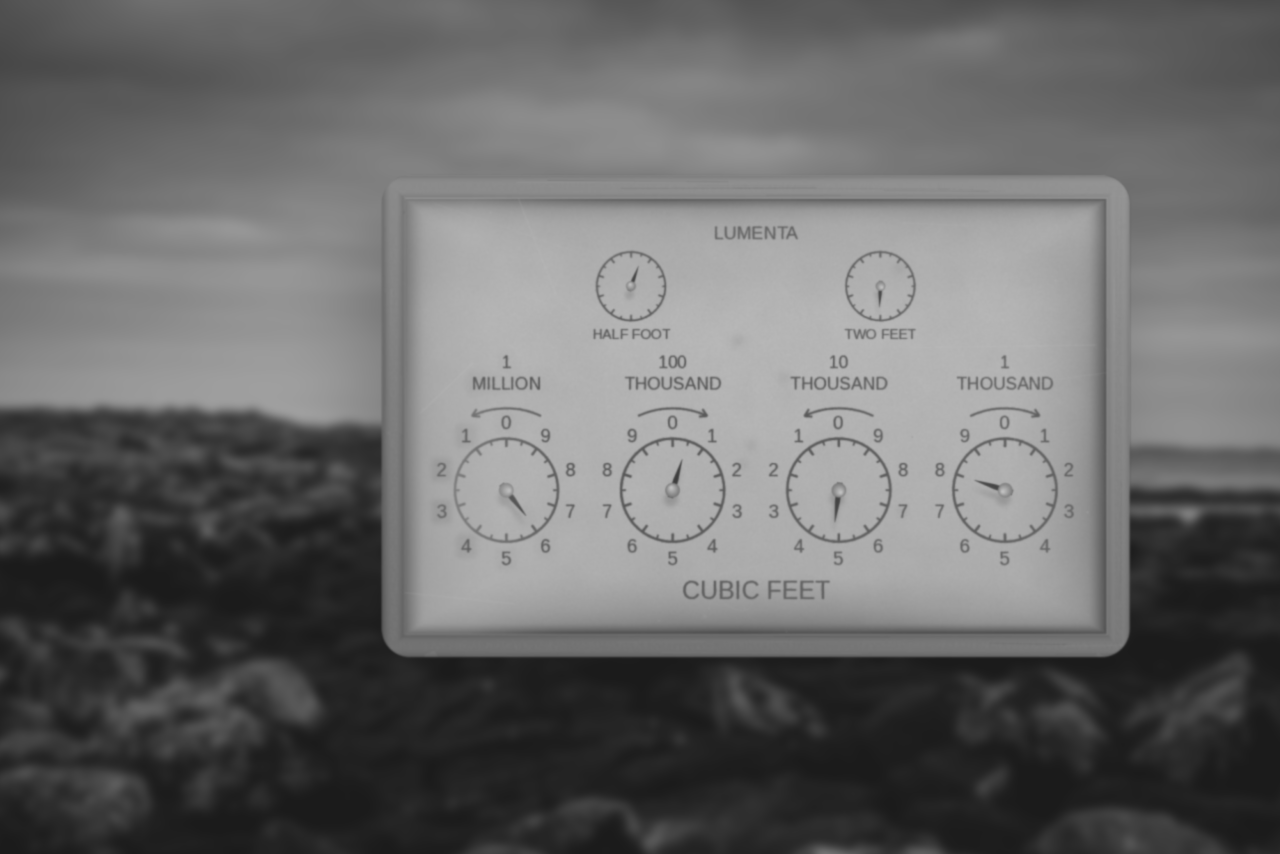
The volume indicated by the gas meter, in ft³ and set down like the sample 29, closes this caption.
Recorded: 604800
